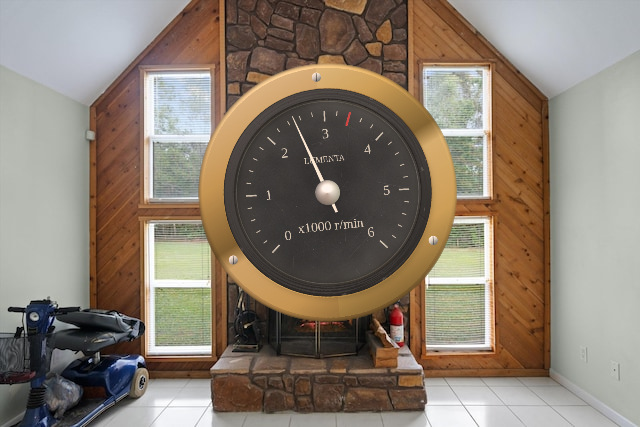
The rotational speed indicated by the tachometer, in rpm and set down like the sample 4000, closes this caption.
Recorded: 2500
